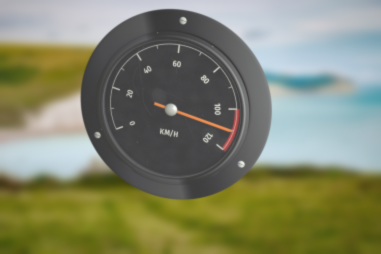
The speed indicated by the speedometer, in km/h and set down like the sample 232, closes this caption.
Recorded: 110
